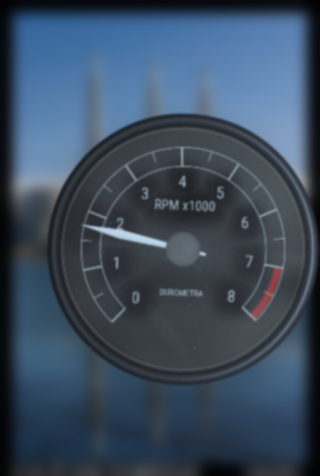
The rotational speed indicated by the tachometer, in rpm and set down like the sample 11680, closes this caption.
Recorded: 1750
